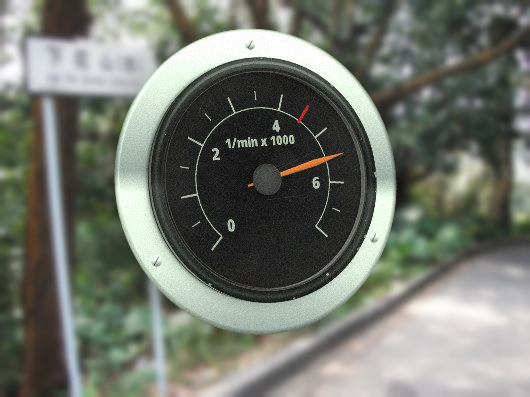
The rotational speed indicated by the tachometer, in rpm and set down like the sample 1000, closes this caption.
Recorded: 5500
